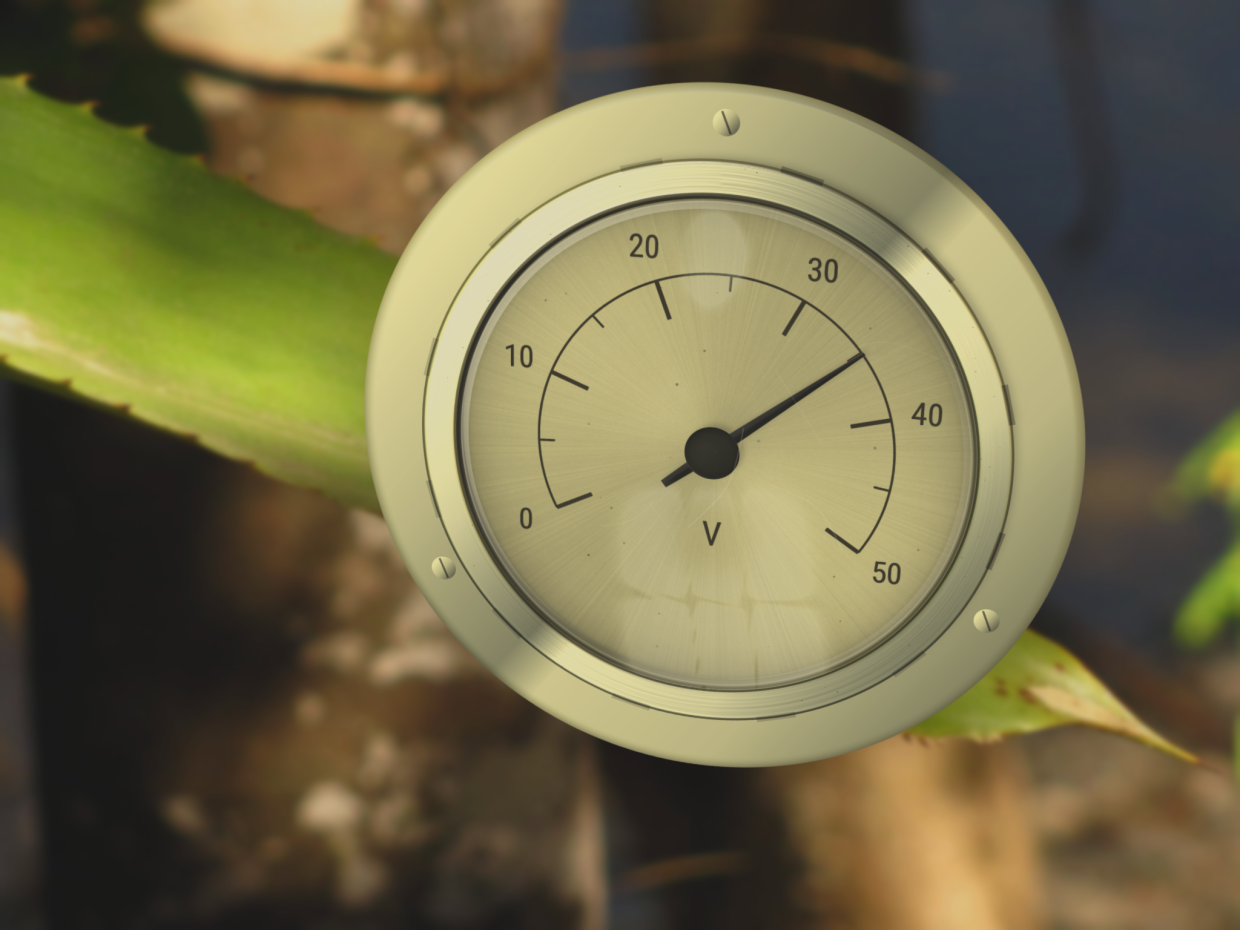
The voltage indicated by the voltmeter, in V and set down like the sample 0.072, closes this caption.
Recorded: 35
